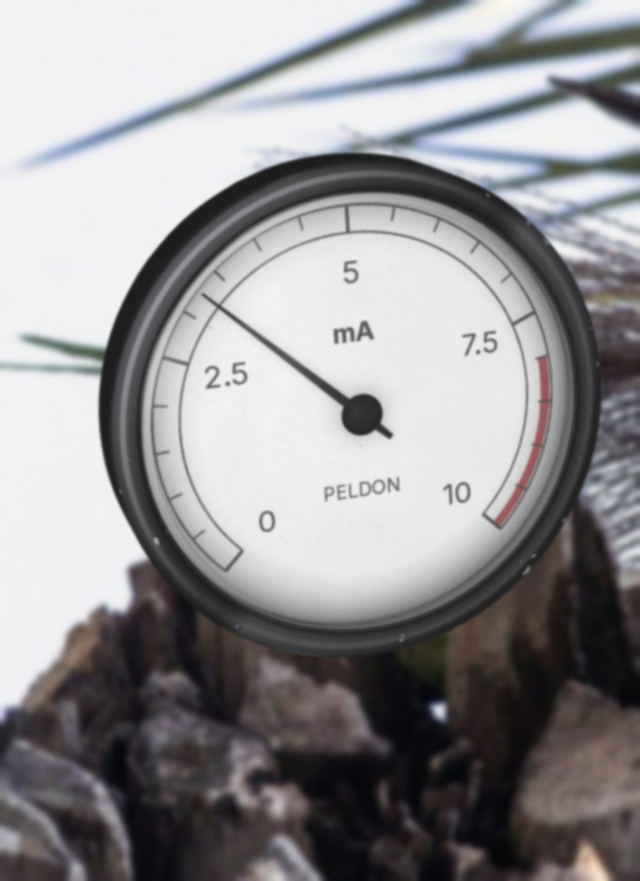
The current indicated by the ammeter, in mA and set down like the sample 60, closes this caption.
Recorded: 3.25
